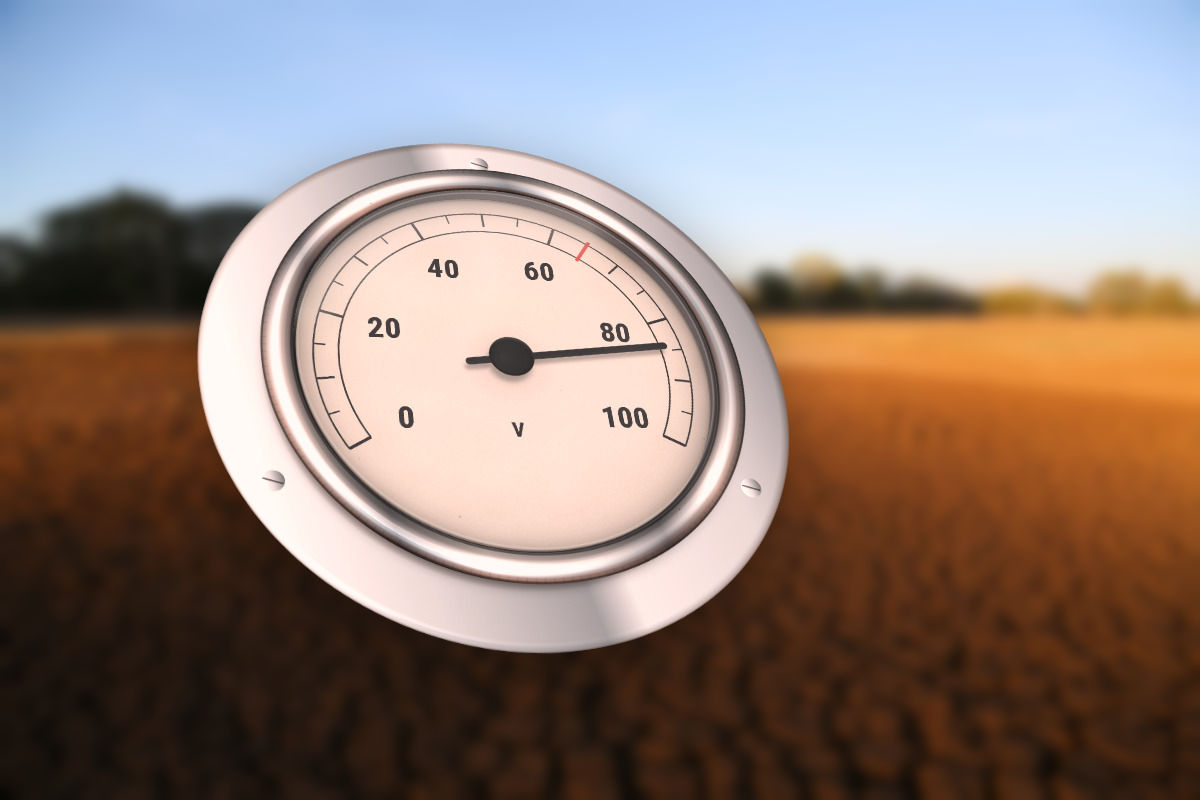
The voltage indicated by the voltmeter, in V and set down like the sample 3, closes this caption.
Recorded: 85
